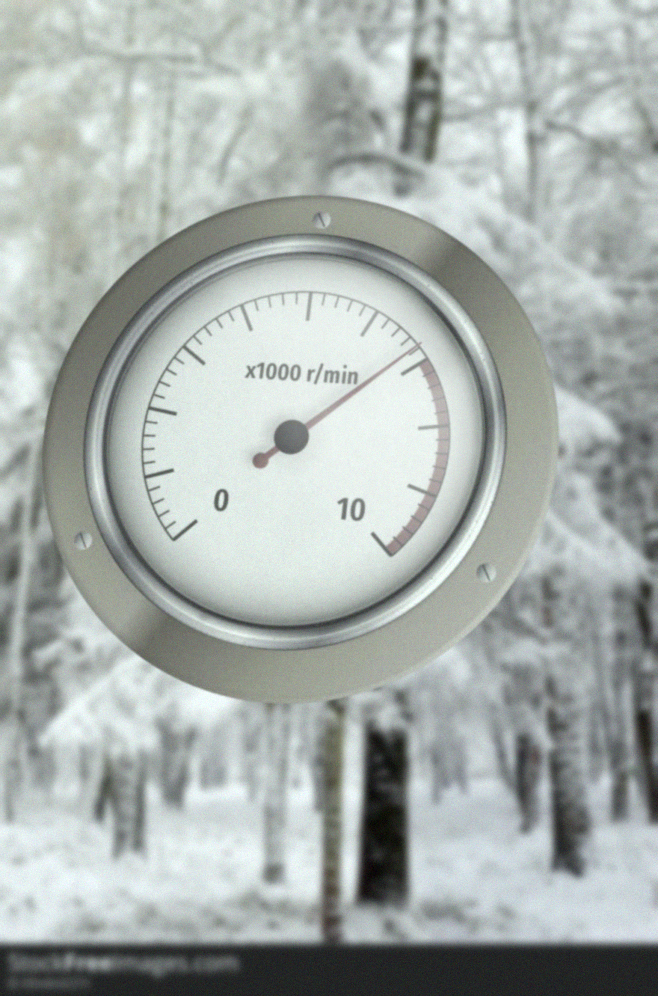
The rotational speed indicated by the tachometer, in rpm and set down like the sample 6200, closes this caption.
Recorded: 6800
